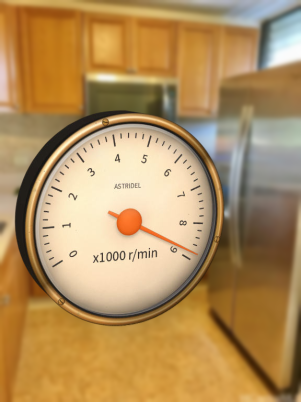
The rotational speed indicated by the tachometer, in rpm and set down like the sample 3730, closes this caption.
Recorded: 8800
